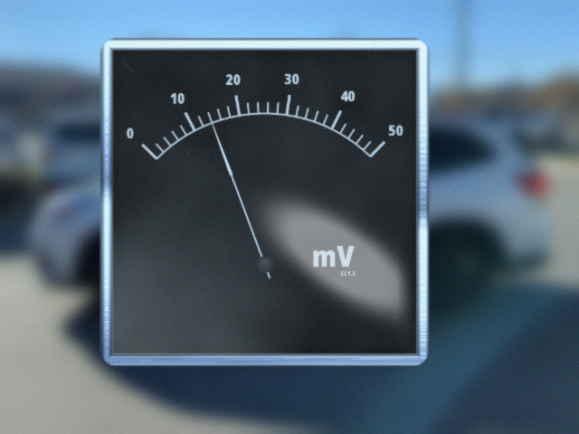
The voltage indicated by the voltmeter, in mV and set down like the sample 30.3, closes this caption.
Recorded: 14
